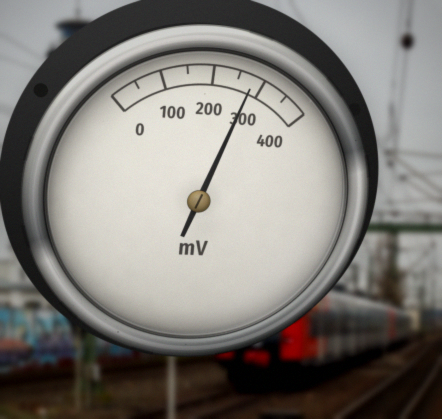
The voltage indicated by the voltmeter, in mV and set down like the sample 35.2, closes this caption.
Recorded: 275
